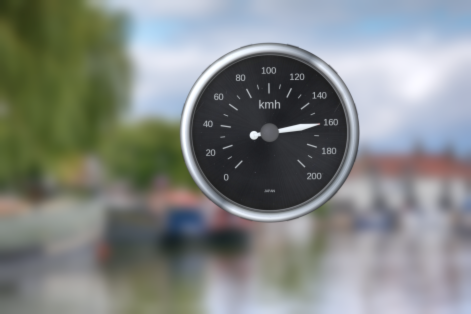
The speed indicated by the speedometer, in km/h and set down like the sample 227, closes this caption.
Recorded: 160
